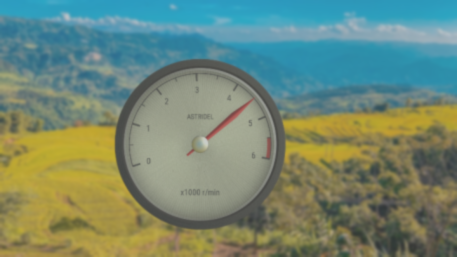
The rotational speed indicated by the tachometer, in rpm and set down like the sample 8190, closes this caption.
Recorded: 4500
